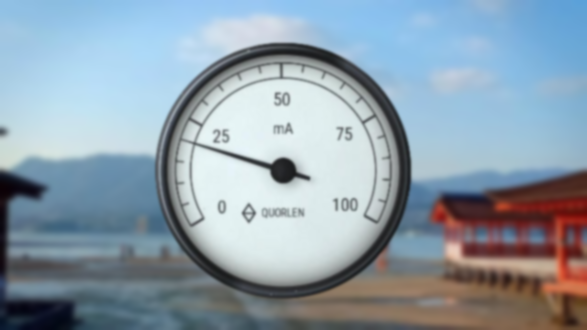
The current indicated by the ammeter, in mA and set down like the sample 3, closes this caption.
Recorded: 20
